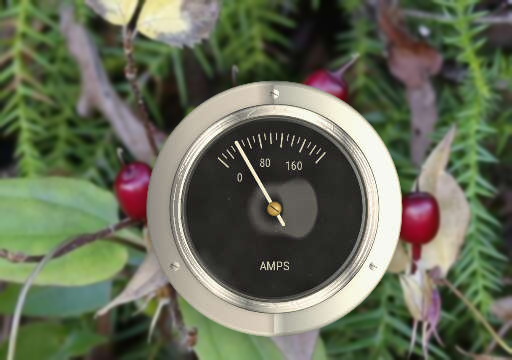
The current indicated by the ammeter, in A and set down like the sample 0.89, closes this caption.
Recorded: 40
